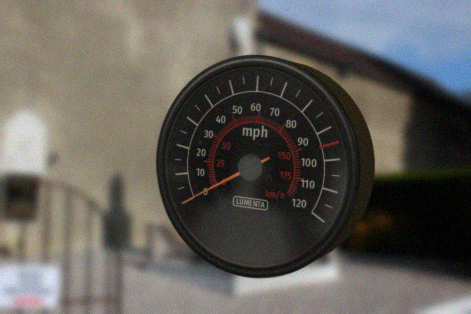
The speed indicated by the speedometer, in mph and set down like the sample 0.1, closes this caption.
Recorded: 0
